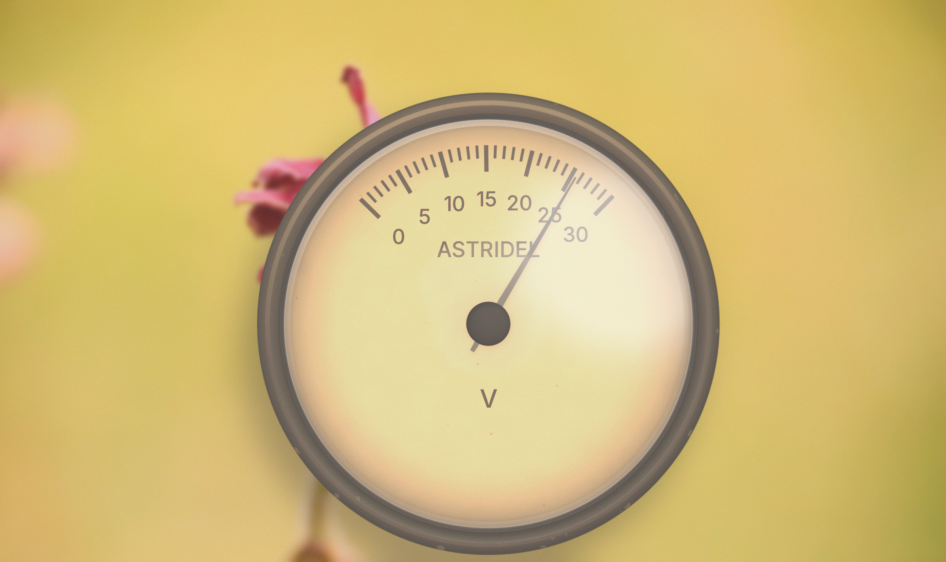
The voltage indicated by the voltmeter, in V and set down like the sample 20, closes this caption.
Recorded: 25.5
